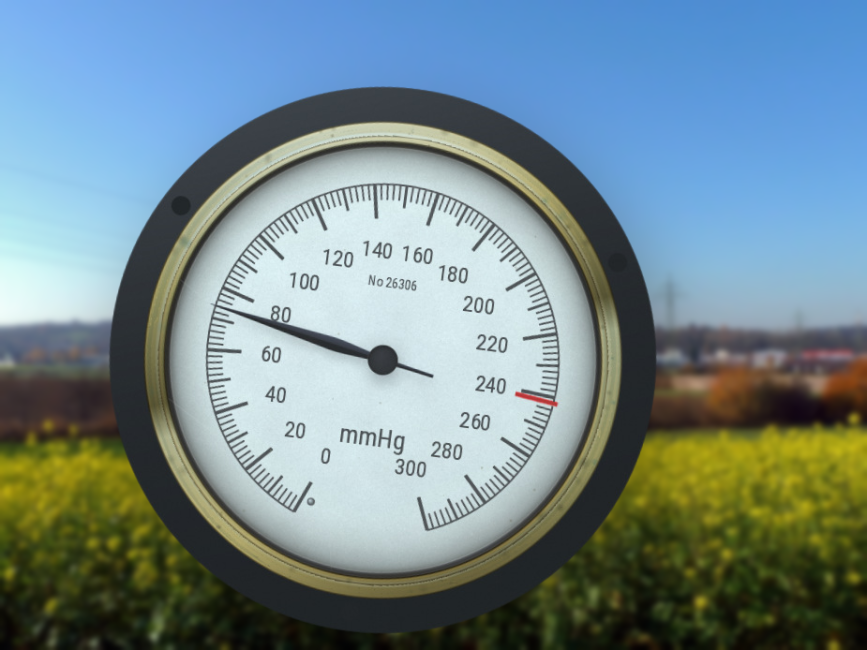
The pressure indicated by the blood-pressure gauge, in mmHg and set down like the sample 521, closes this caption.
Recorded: 74
